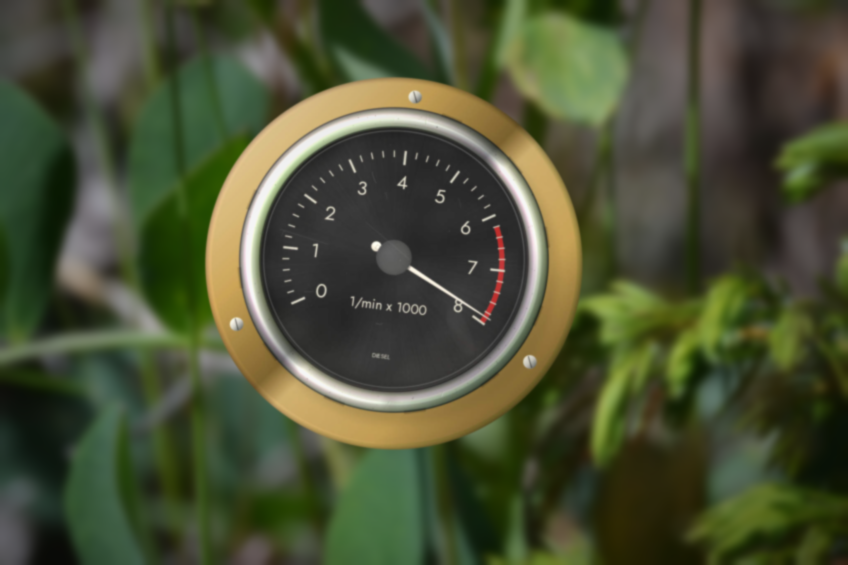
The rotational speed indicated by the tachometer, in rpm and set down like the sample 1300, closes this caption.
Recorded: 7900
